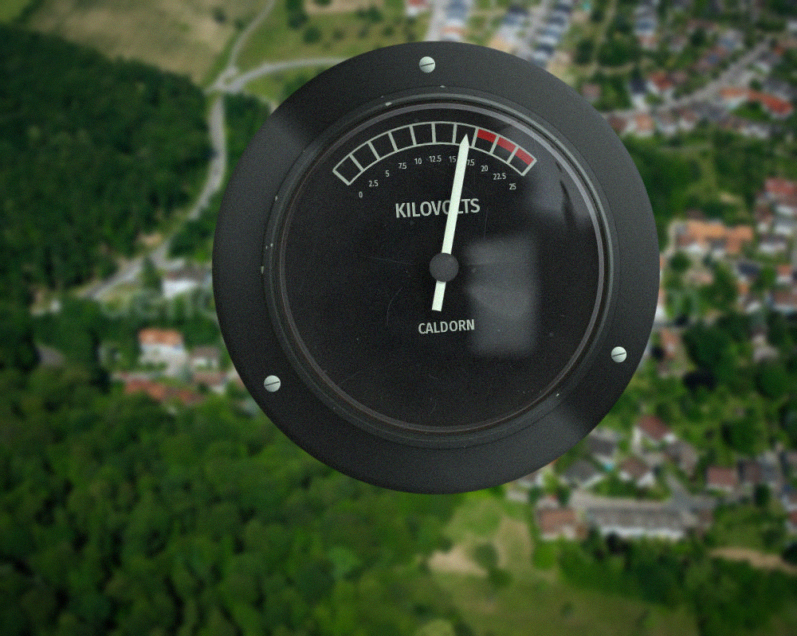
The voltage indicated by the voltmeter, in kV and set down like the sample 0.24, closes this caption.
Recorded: 16.25
